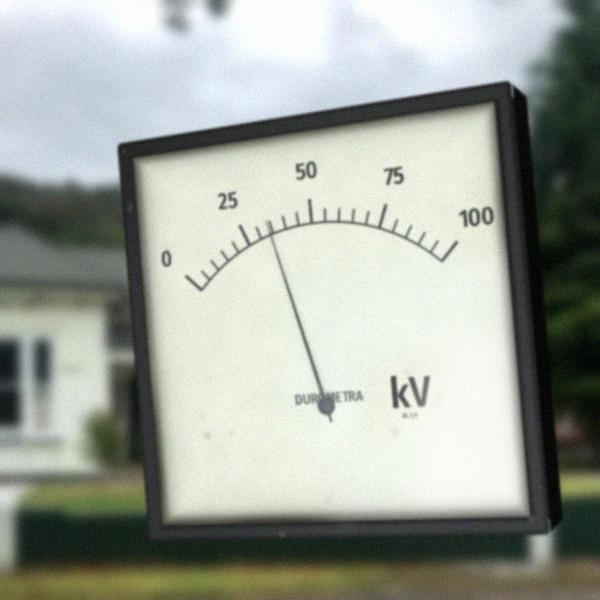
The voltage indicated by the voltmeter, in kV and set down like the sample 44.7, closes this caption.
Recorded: 35
